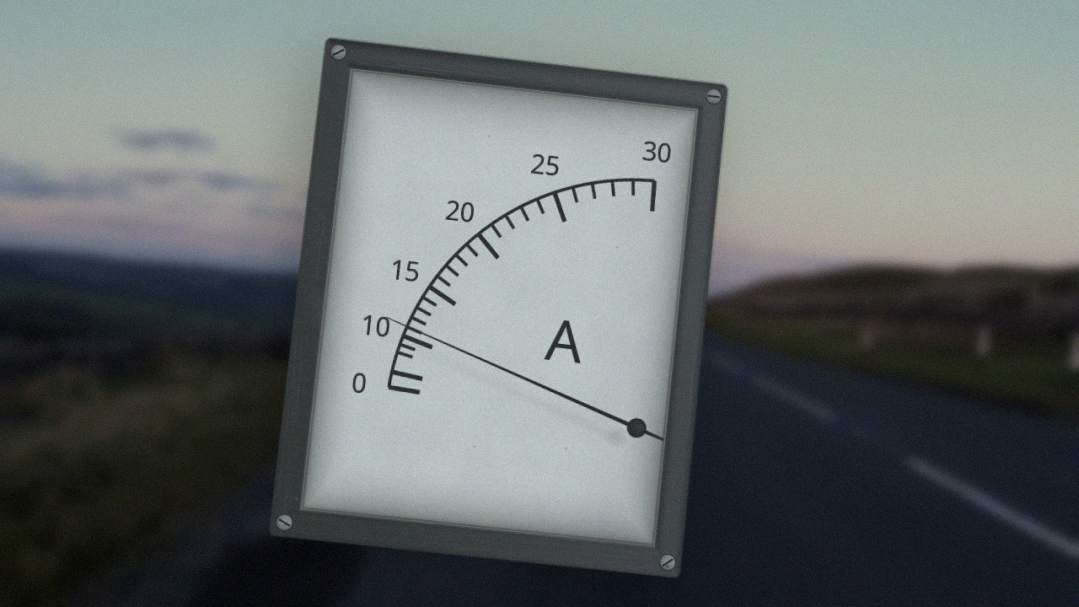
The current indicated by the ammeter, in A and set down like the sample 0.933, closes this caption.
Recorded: 11
